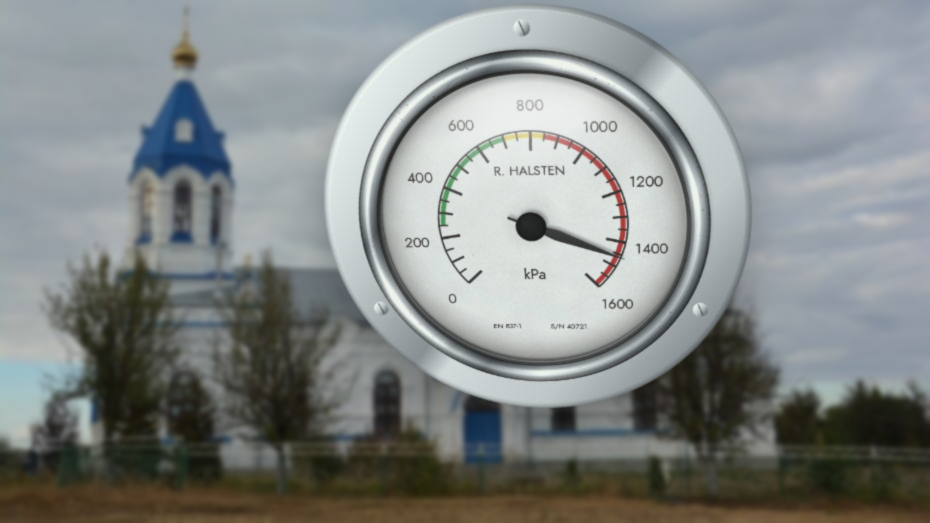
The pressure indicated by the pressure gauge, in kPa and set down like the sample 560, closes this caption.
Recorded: 1450
